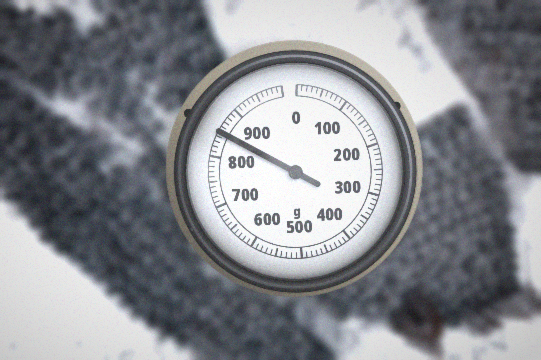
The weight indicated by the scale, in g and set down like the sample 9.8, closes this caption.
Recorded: 850
